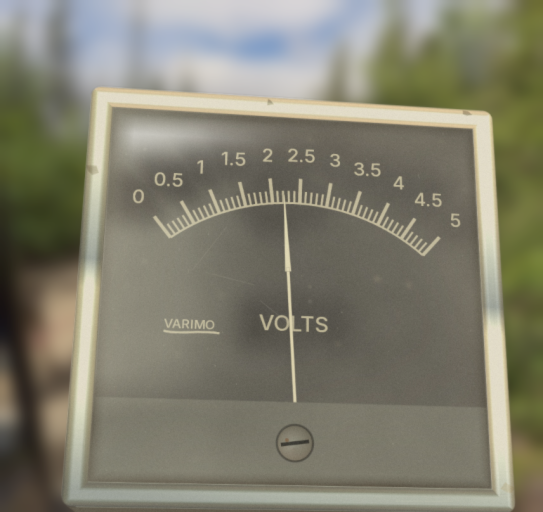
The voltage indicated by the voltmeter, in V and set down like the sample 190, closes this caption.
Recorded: 2.2
